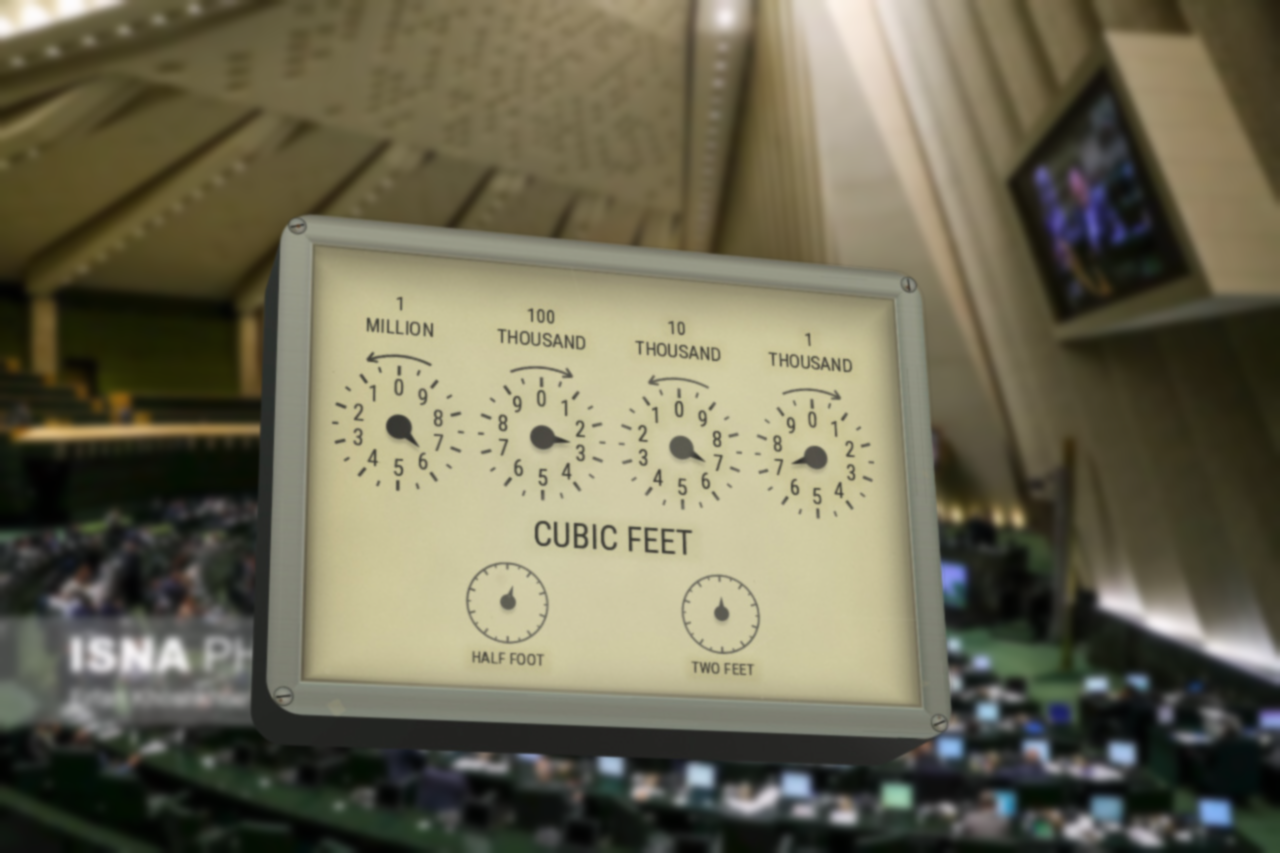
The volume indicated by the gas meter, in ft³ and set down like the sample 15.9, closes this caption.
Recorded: 626700
